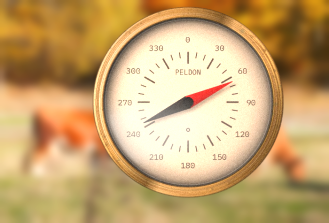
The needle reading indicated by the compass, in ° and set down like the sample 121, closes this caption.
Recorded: 65
